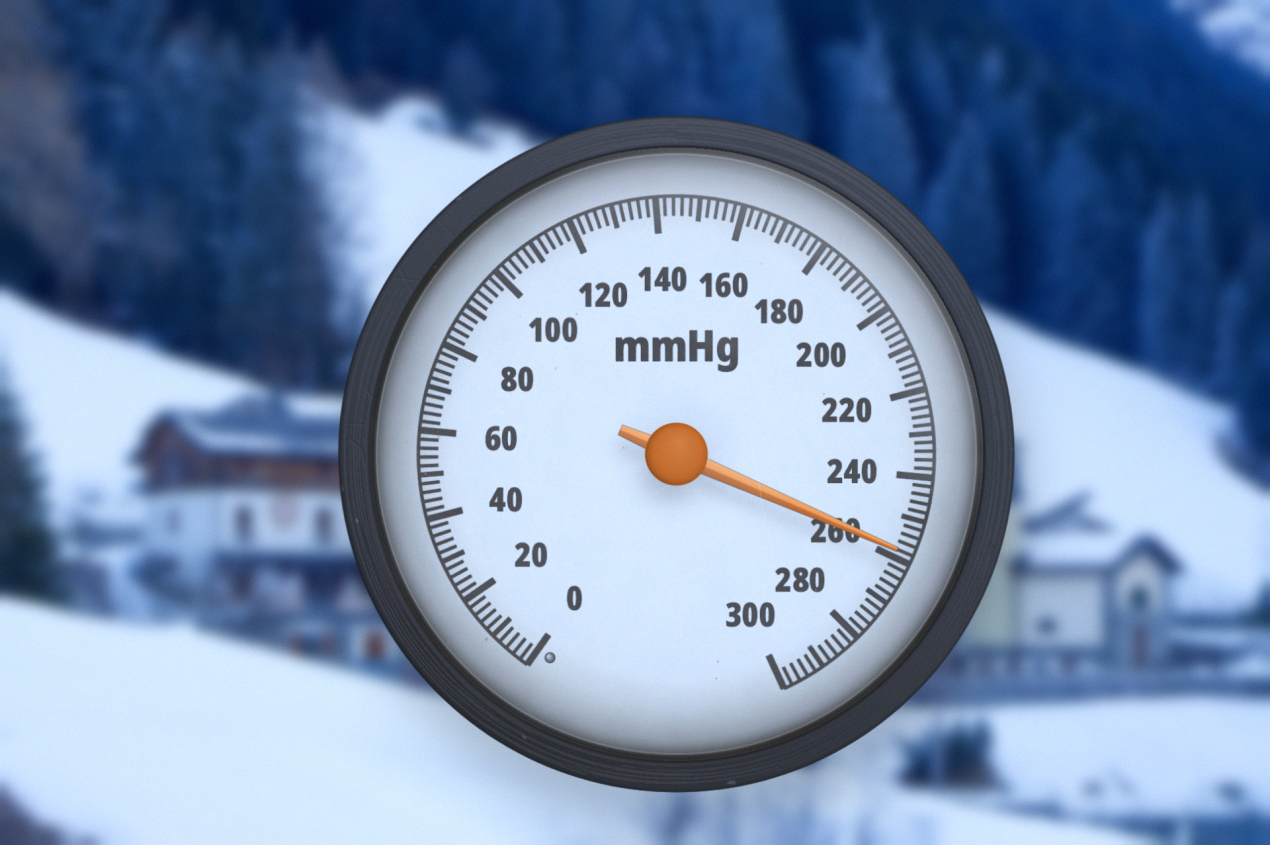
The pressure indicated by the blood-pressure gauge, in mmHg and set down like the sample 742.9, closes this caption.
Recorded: 258
